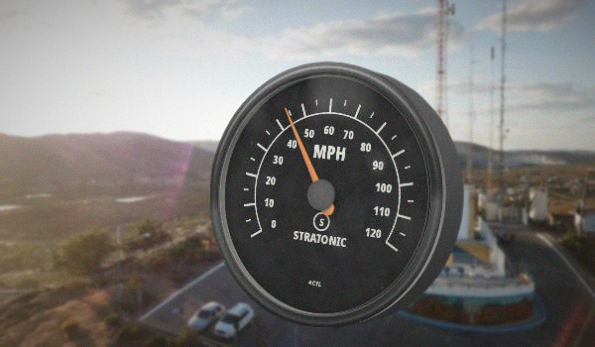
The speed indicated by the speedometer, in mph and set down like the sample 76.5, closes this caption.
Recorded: 45
